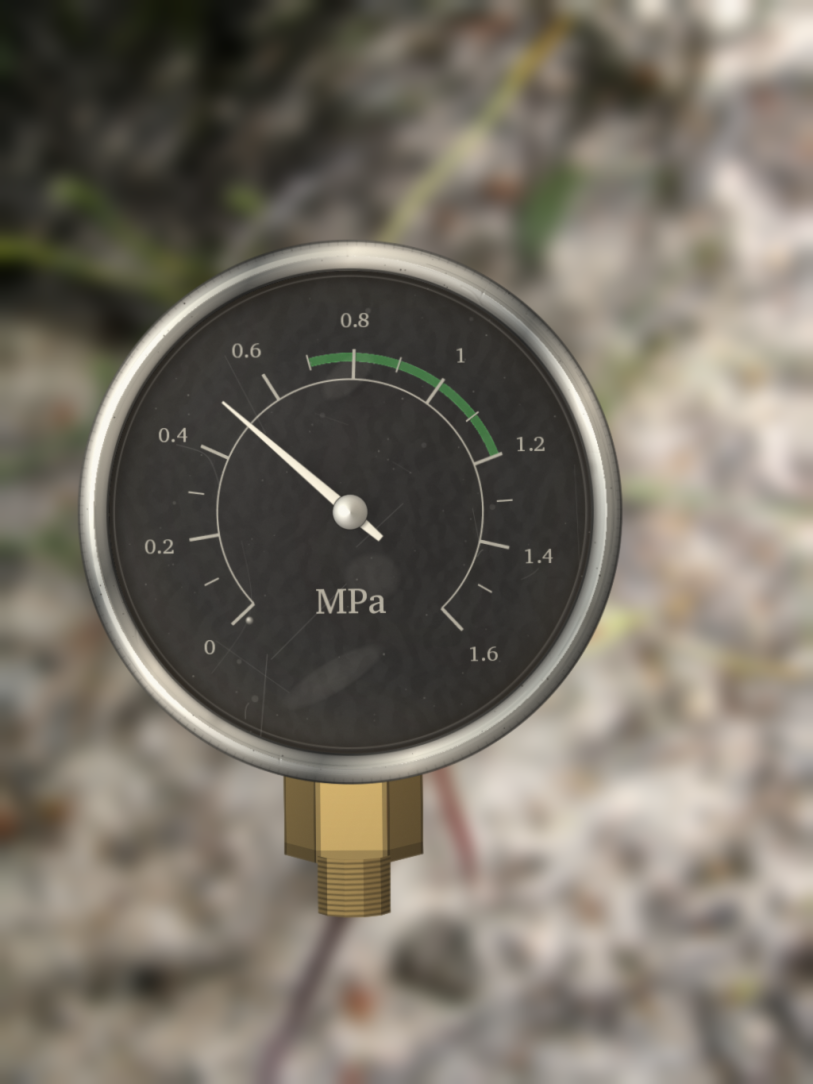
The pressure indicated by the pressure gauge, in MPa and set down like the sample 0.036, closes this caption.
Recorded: 0.5
